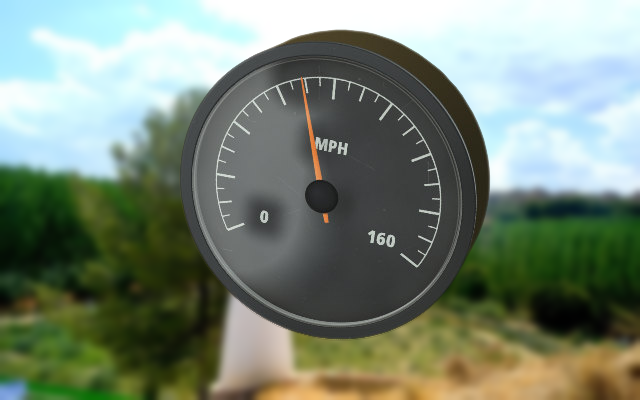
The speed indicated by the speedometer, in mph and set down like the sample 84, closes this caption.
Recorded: 70
